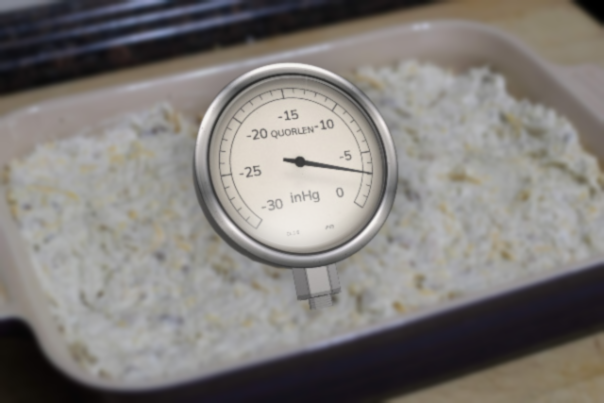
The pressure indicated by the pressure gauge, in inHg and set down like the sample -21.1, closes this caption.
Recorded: -3
